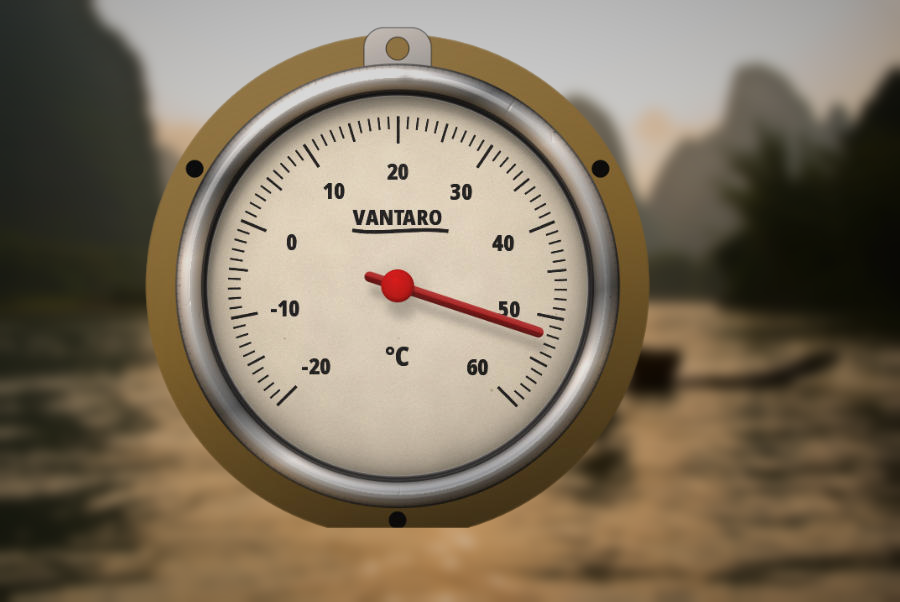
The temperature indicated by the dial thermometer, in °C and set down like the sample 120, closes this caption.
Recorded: 52
